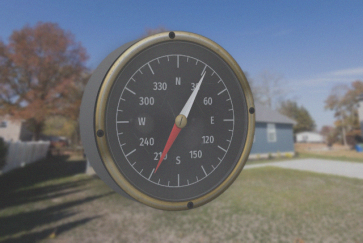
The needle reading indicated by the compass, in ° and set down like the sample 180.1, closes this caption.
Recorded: 210
